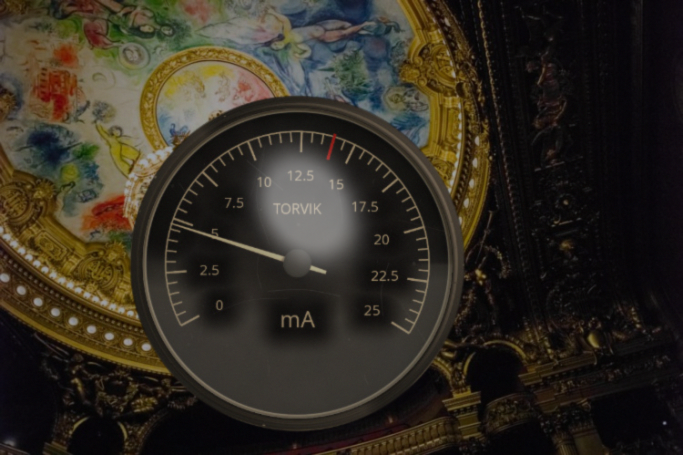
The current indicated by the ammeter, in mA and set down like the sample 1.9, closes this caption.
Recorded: 4.75
